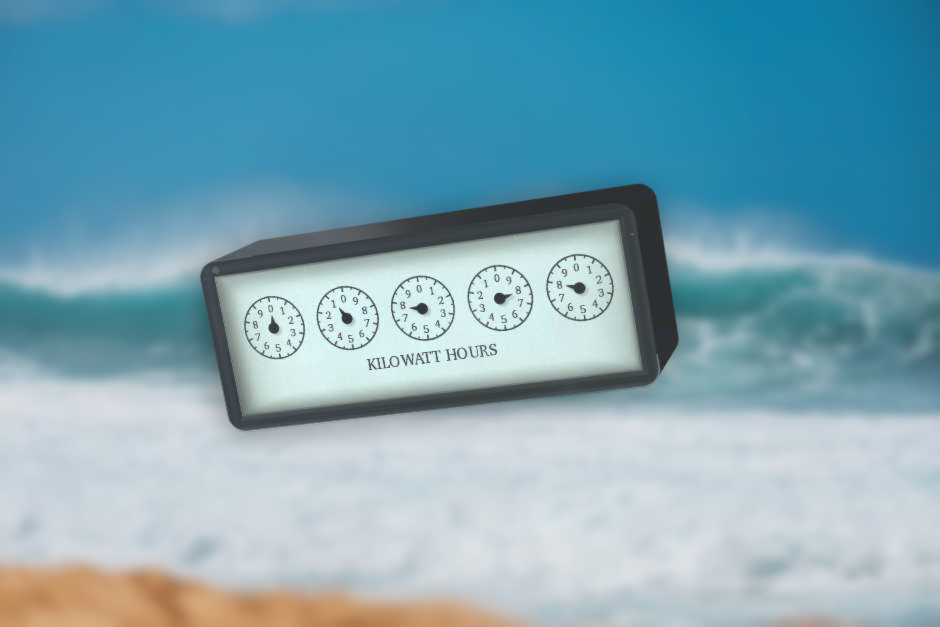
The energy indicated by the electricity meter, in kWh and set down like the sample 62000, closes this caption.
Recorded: 778
